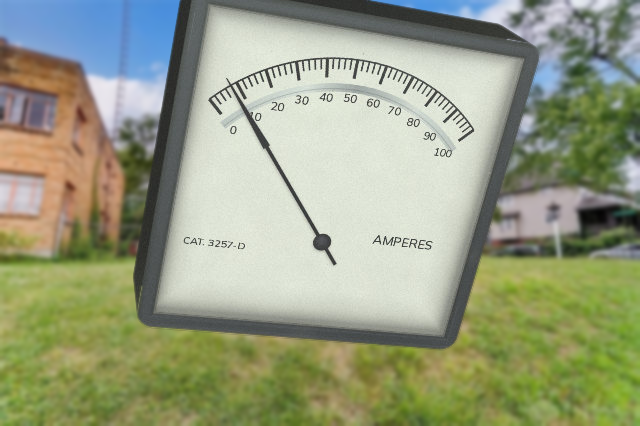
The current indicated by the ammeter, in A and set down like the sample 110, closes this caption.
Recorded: 8
